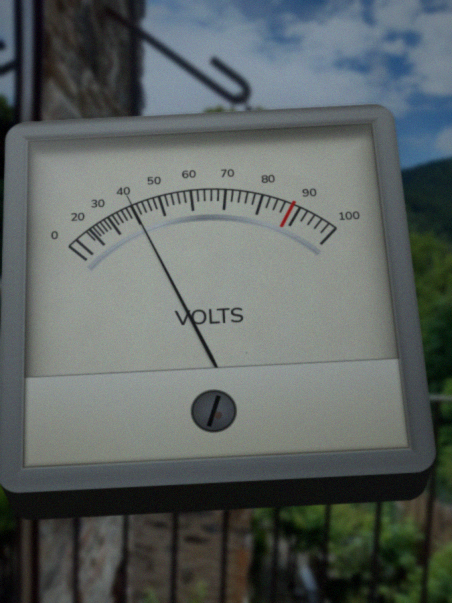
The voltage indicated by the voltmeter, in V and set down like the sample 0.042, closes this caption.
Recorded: 40
